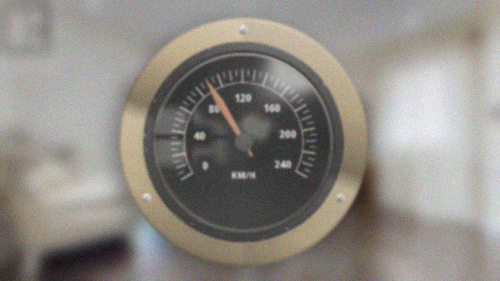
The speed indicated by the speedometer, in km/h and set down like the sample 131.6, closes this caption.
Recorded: 90
